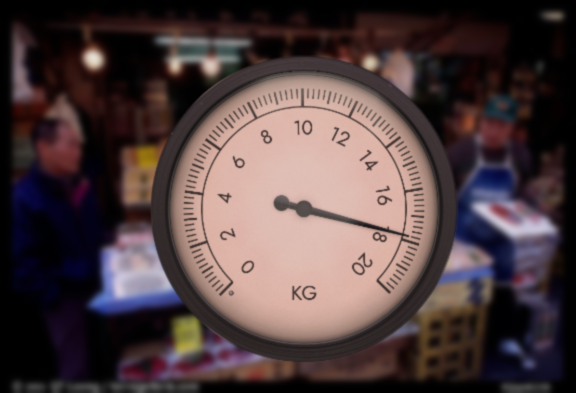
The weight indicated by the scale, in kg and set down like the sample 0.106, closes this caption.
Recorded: 17.8
